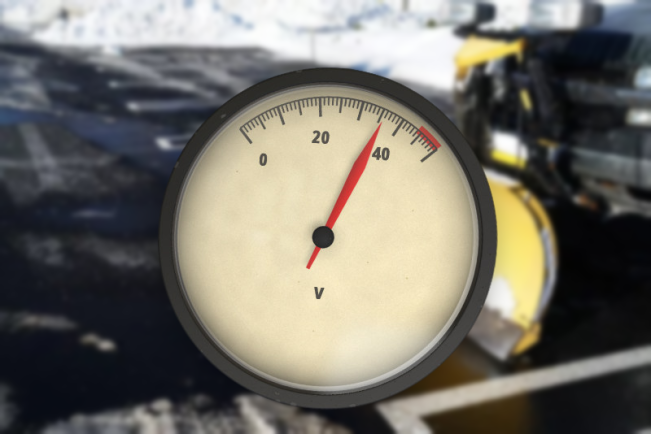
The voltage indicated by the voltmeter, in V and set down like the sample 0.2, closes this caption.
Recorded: 36
